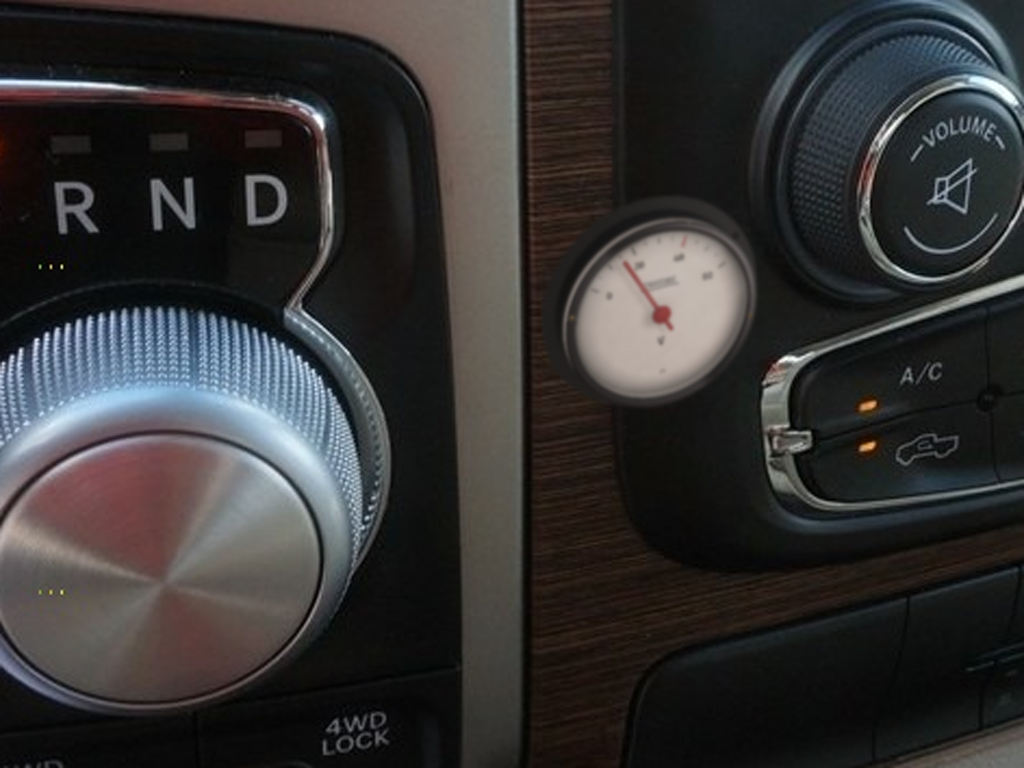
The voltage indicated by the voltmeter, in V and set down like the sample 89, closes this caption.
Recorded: 15
